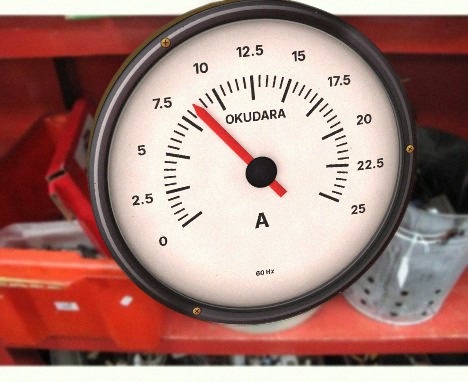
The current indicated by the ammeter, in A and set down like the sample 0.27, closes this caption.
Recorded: 8.5
